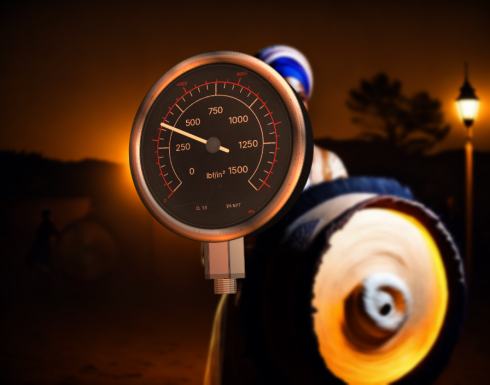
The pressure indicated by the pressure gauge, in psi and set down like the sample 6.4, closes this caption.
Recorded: 375
